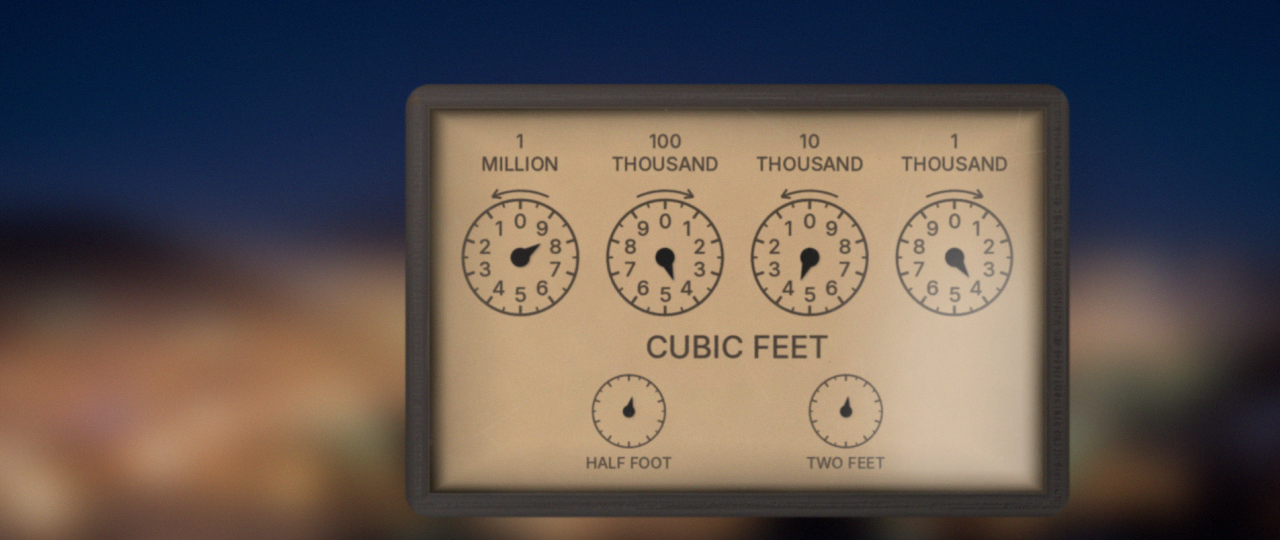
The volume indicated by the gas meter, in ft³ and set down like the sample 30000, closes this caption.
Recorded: 844400
